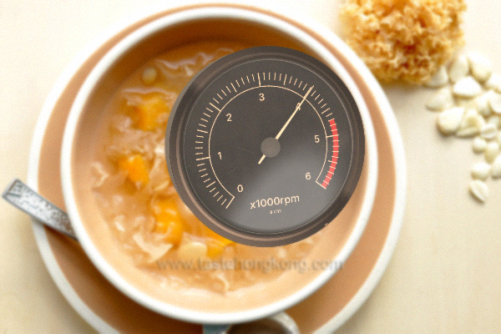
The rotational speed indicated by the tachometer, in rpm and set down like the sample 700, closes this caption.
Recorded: 4000
